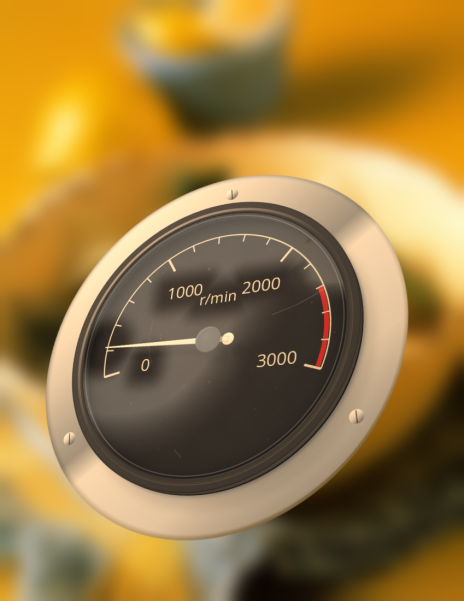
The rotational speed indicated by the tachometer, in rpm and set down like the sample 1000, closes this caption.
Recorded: 200
